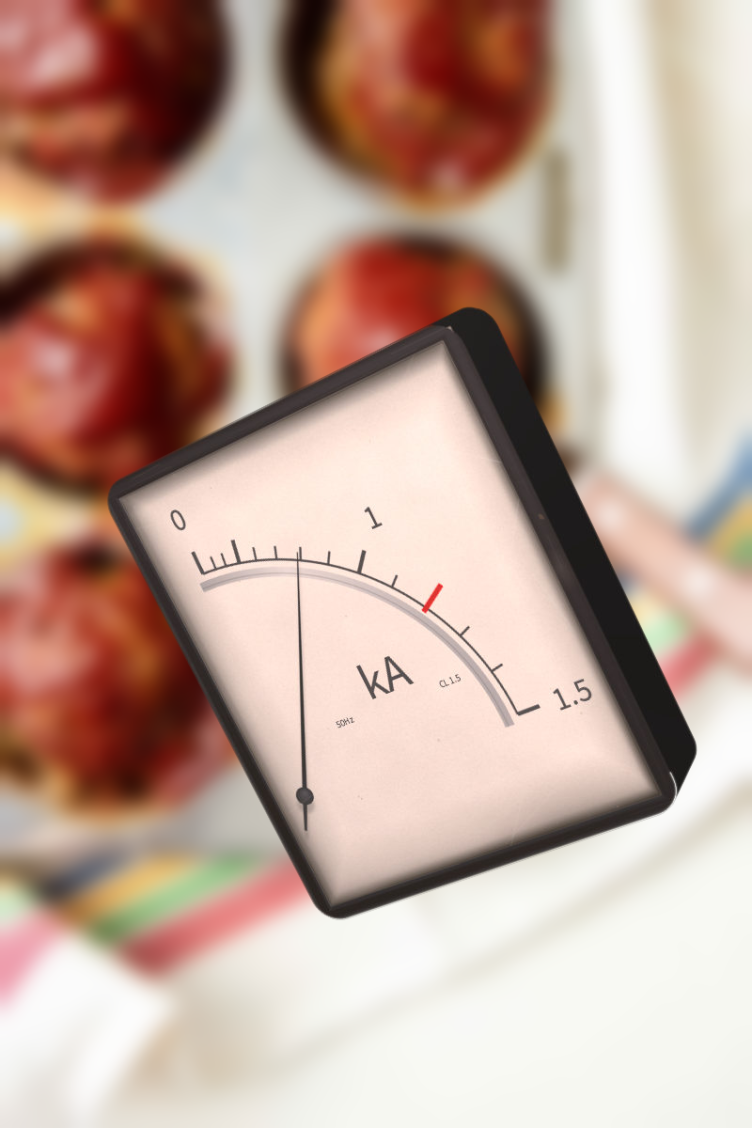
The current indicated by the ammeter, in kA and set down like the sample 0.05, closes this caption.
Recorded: 0.8
